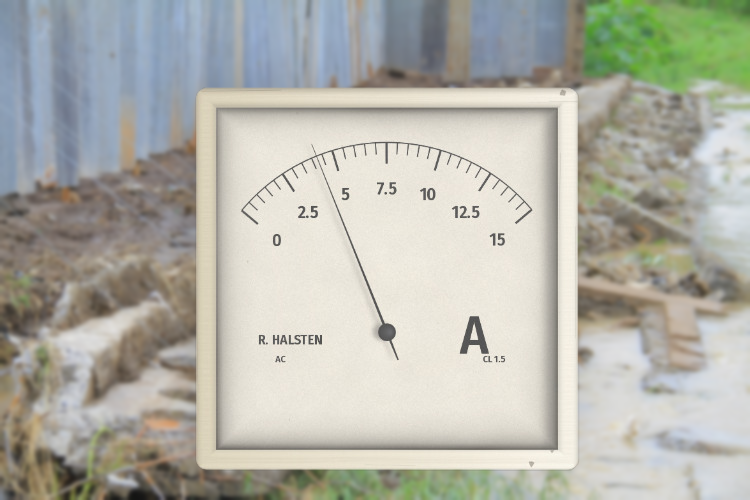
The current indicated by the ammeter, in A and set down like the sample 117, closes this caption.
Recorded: 4.25
